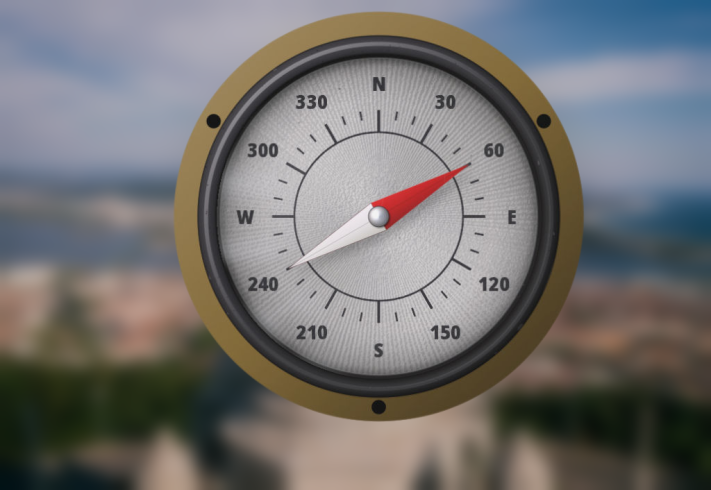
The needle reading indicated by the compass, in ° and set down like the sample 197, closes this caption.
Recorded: 60
